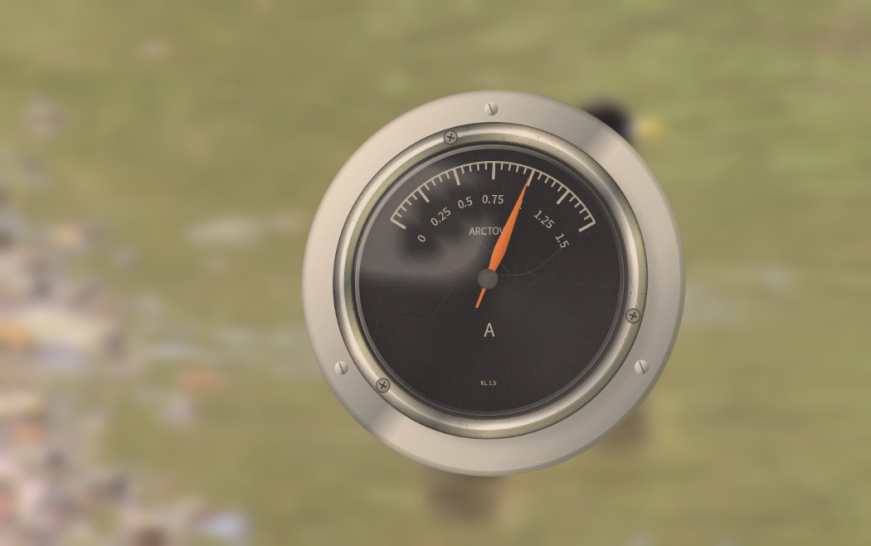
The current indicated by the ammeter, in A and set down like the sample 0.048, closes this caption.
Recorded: 1
